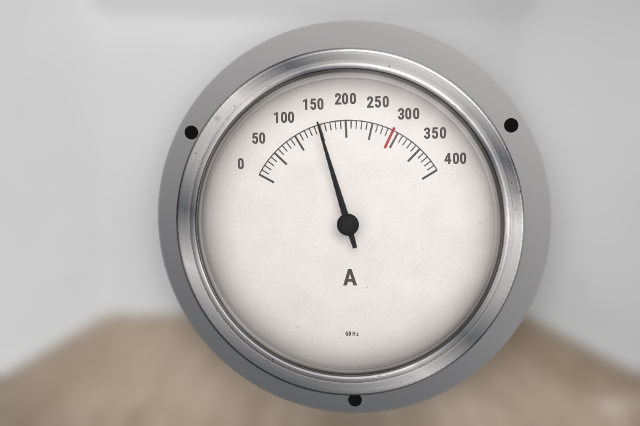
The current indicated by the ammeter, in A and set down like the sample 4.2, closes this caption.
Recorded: 150
